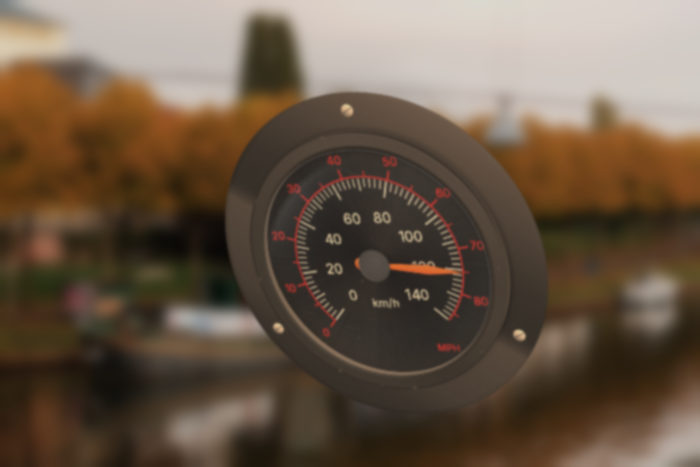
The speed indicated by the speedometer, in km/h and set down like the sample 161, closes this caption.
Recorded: 120
